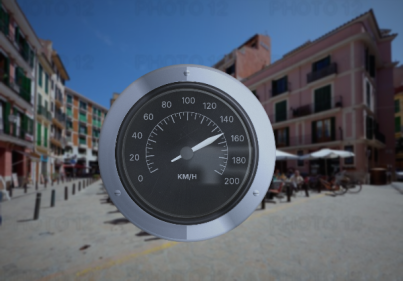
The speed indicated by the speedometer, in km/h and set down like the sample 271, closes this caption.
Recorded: 150
